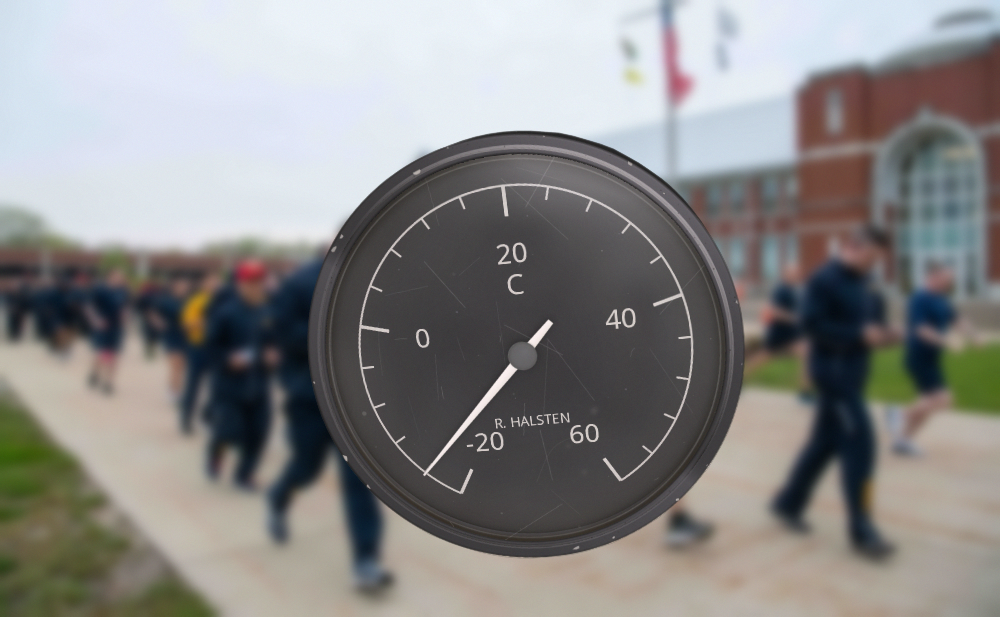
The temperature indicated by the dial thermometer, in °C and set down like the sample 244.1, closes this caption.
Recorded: -16
